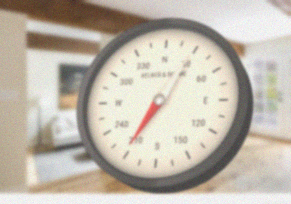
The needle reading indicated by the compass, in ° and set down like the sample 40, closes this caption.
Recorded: 210
